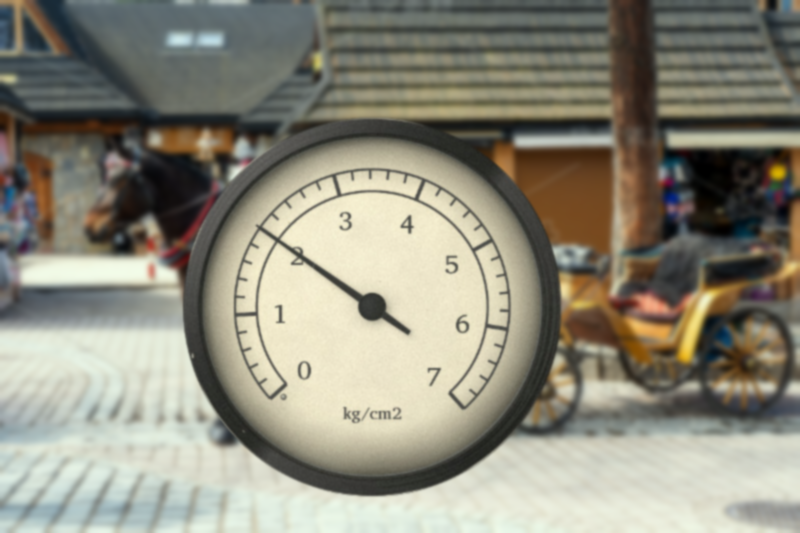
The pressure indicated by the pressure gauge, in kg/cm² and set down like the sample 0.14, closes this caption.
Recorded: 2
